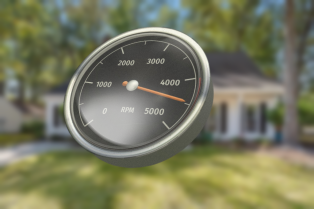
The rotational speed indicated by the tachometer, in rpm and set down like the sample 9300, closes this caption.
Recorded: 4500
